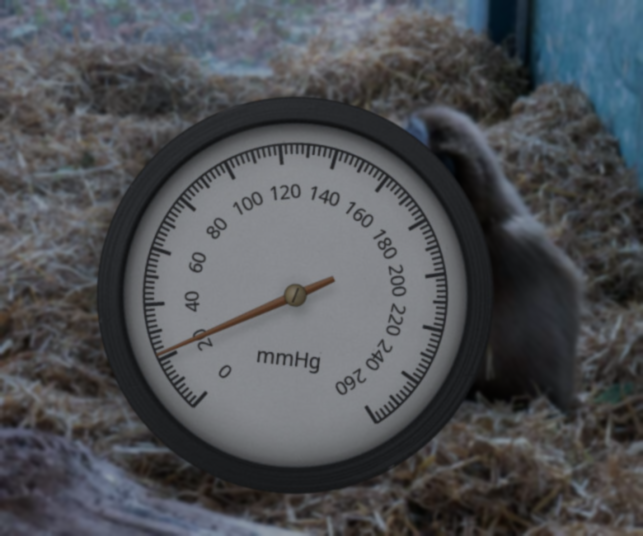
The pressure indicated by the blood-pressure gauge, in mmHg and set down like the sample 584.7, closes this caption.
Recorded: 22
